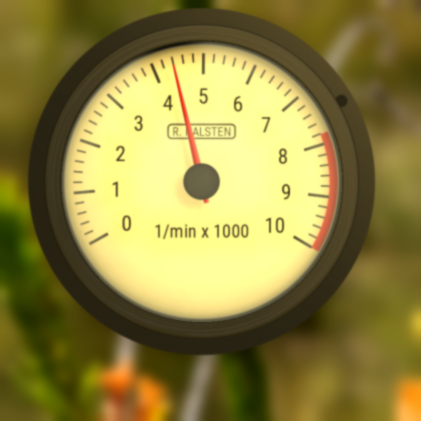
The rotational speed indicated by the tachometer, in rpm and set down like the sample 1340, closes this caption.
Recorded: 4400
